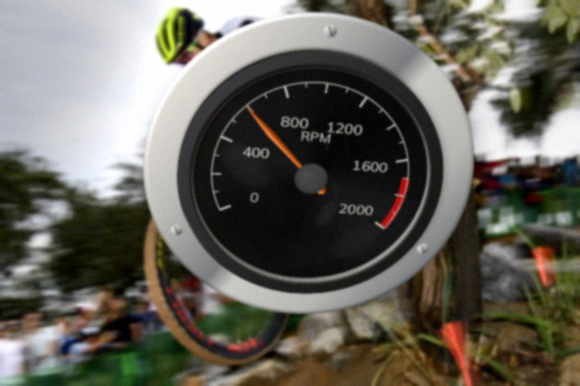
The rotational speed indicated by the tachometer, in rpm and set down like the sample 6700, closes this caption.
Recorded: 600
